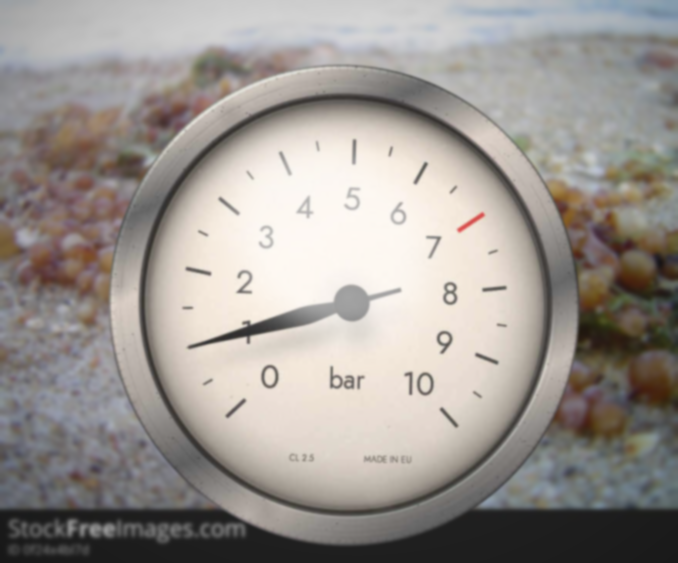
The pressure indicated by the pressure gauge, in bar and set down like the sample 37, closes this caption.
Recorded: 1
